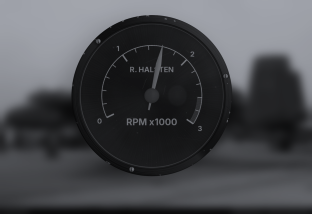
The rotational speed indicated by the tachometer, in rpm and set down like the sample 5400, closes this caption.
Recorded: 1600
